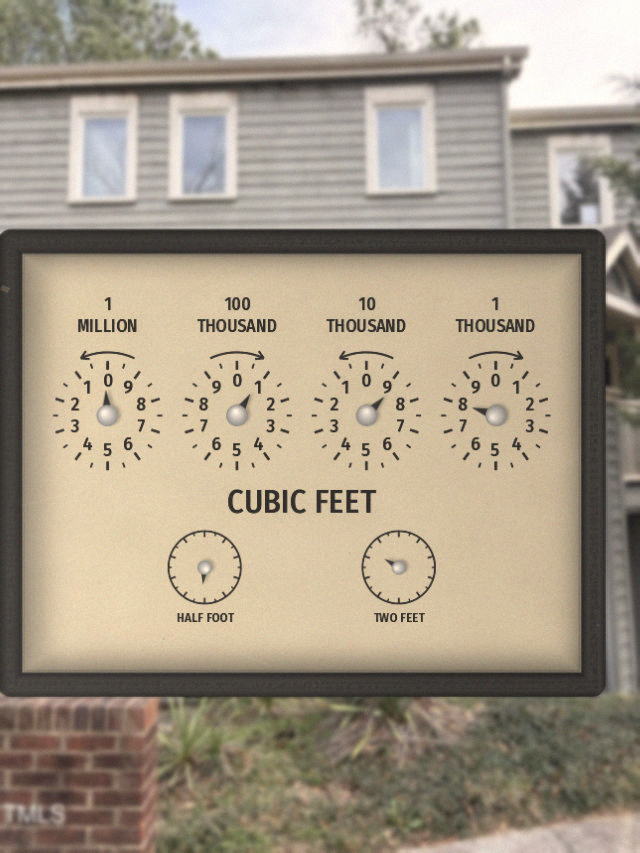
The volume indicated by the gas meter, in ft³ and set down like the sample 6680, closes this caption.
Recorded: 8800
